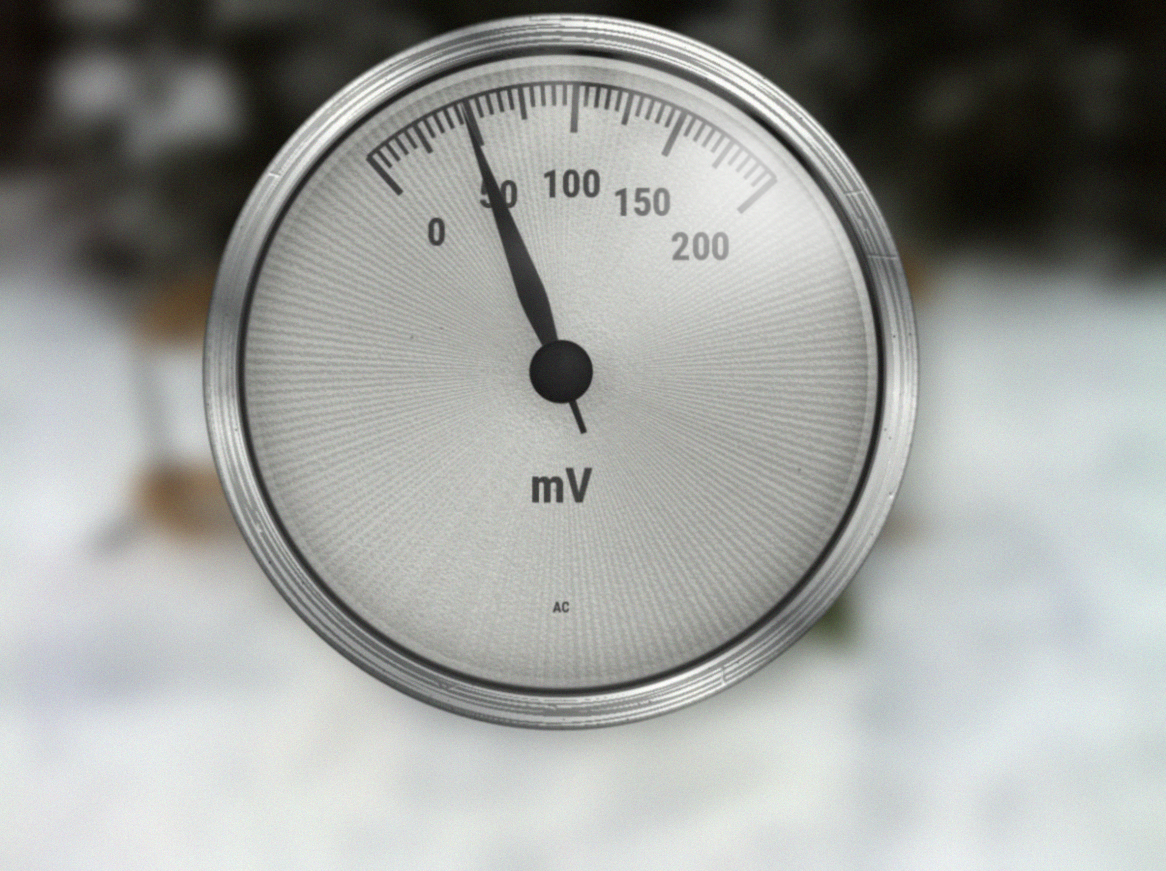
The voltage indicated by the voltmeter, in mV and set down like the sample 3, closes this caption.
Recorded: 47.5
